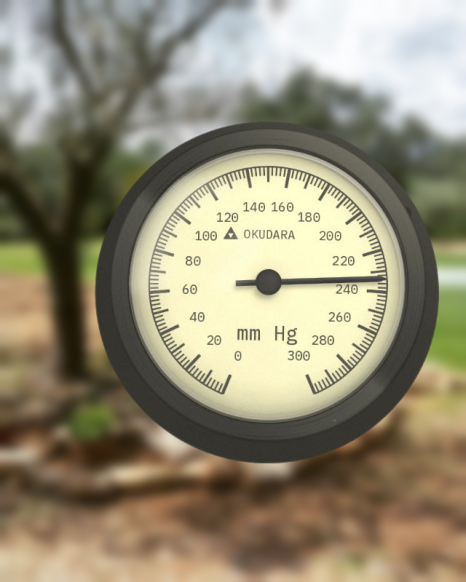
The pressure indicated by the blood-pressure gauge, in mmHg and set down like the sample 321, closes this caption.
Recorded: 234
